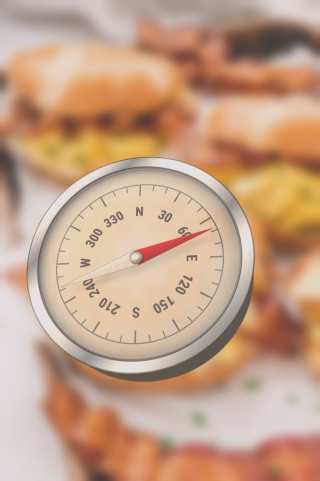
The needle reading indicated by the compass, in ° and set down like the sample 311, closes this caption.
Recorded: 70
